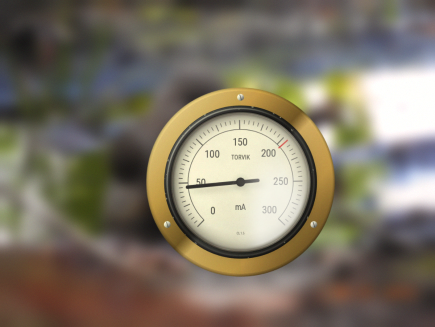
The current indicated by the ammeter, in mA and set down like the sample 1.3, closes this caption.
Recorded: 45
